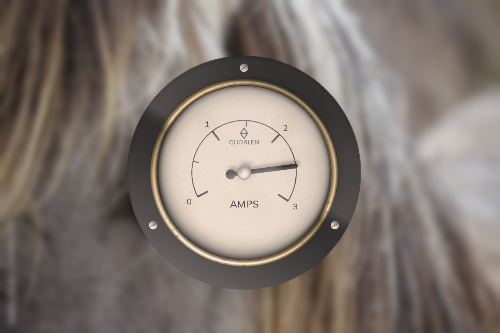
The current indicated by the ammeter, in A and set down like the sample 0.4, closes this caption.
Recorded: 2.5
